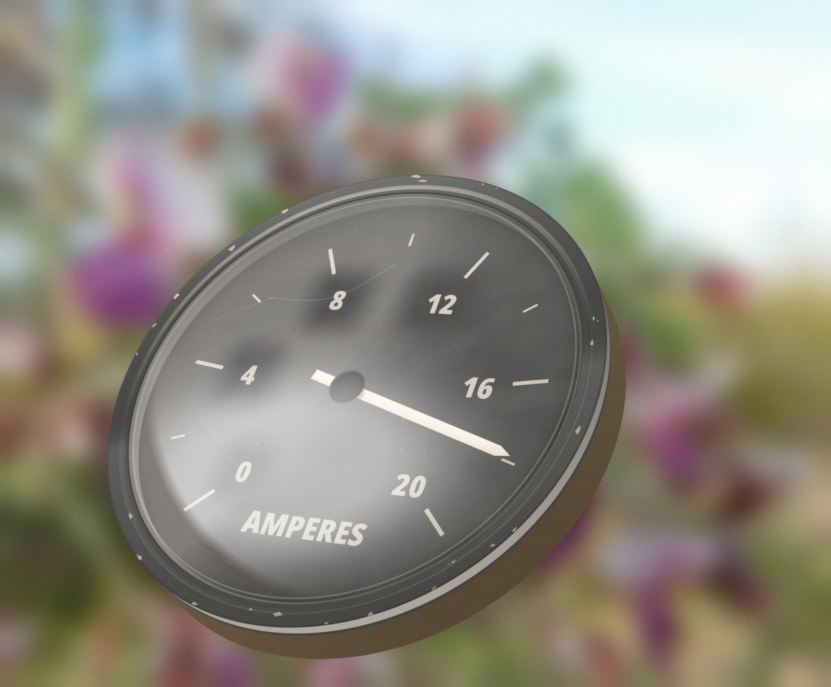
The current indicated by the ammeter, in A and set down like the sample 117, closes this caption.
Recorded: 18
